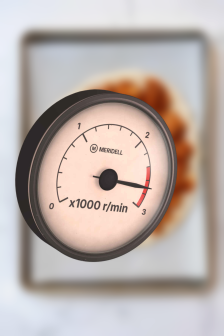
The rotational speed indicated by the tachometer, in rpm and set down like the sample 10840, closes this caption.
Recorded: 2700
